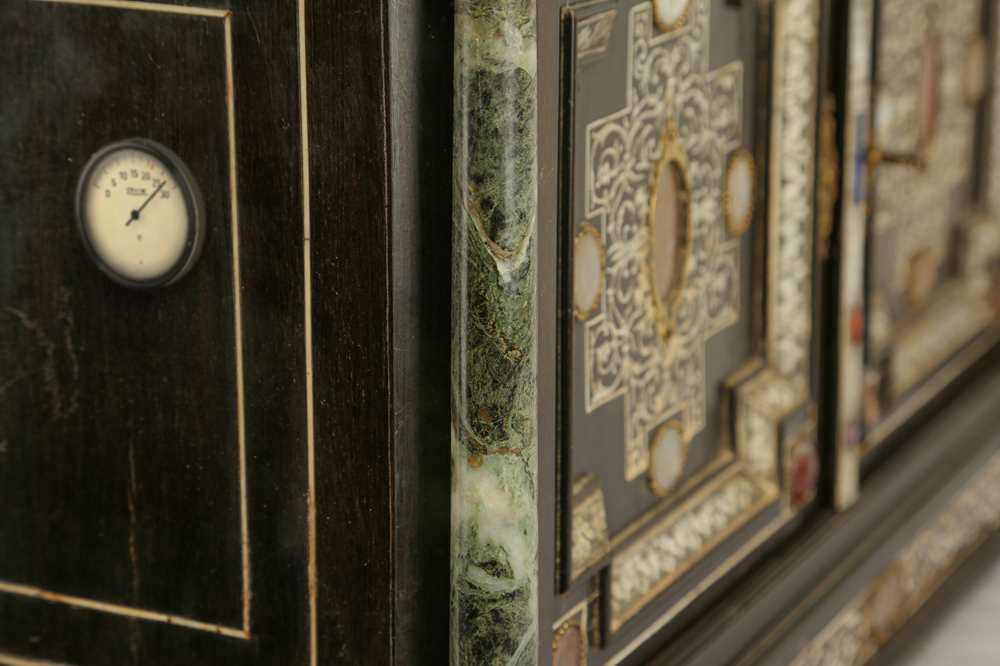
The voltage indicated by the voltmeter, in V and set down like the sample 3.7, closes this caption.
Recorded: 27.5
